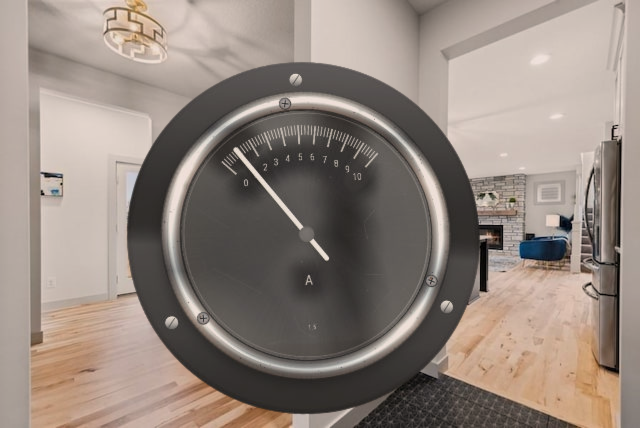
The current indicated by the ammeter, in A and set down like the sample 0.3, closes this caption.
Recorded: 1
